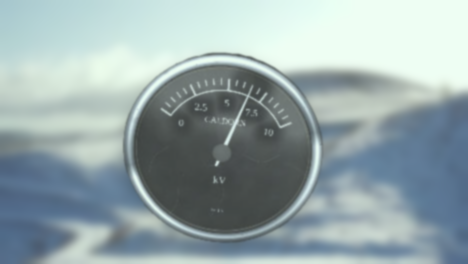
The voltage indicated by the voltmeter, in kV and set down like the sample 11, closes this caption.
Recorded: 6.5
